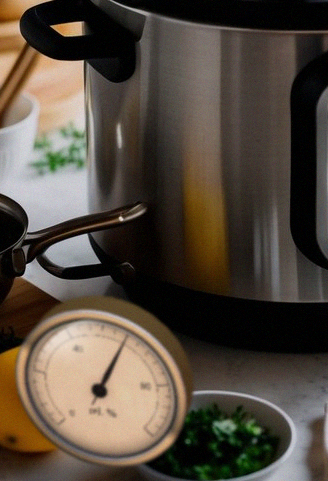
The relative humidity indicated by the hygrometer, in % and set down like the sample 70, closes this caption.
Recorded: 60
